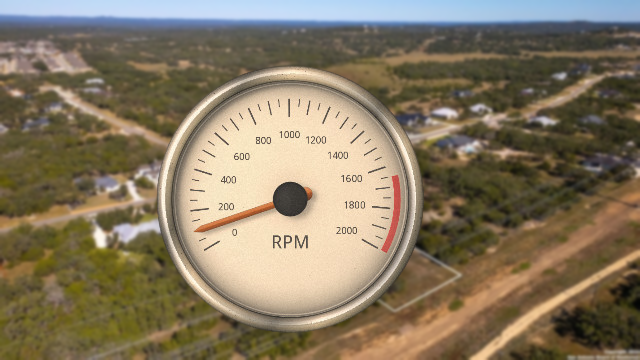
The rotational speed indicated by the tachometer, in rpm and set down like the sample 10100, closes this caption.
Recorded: 100
